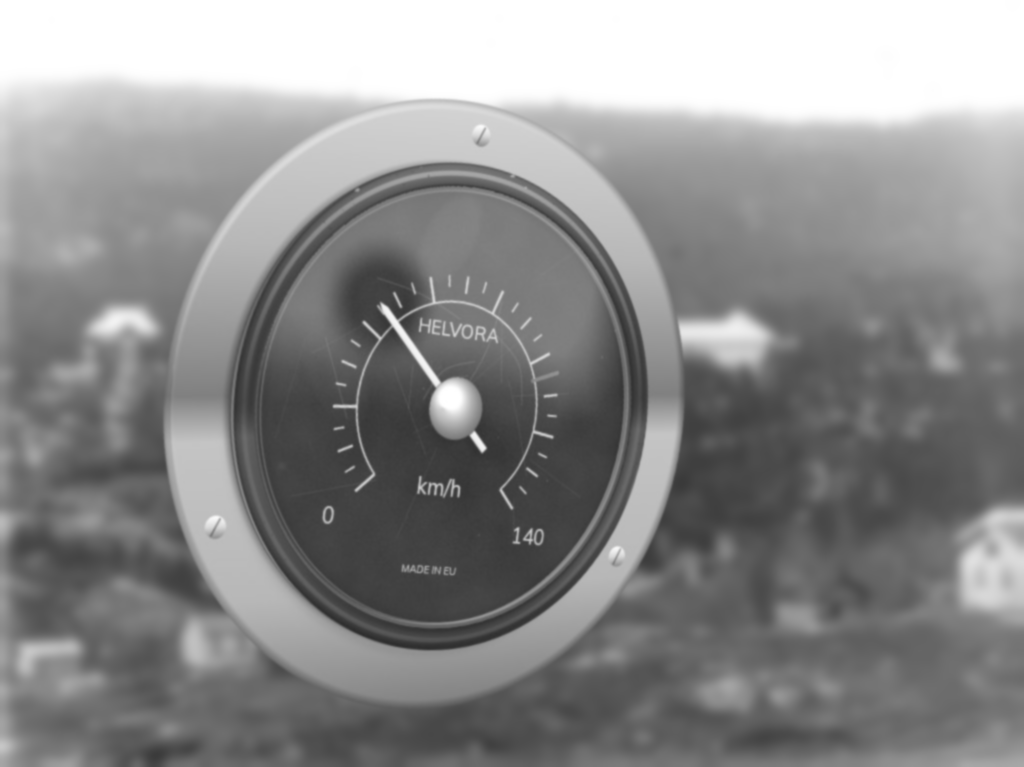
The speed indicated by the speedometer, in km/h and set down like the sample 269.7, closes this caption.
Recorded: 45
